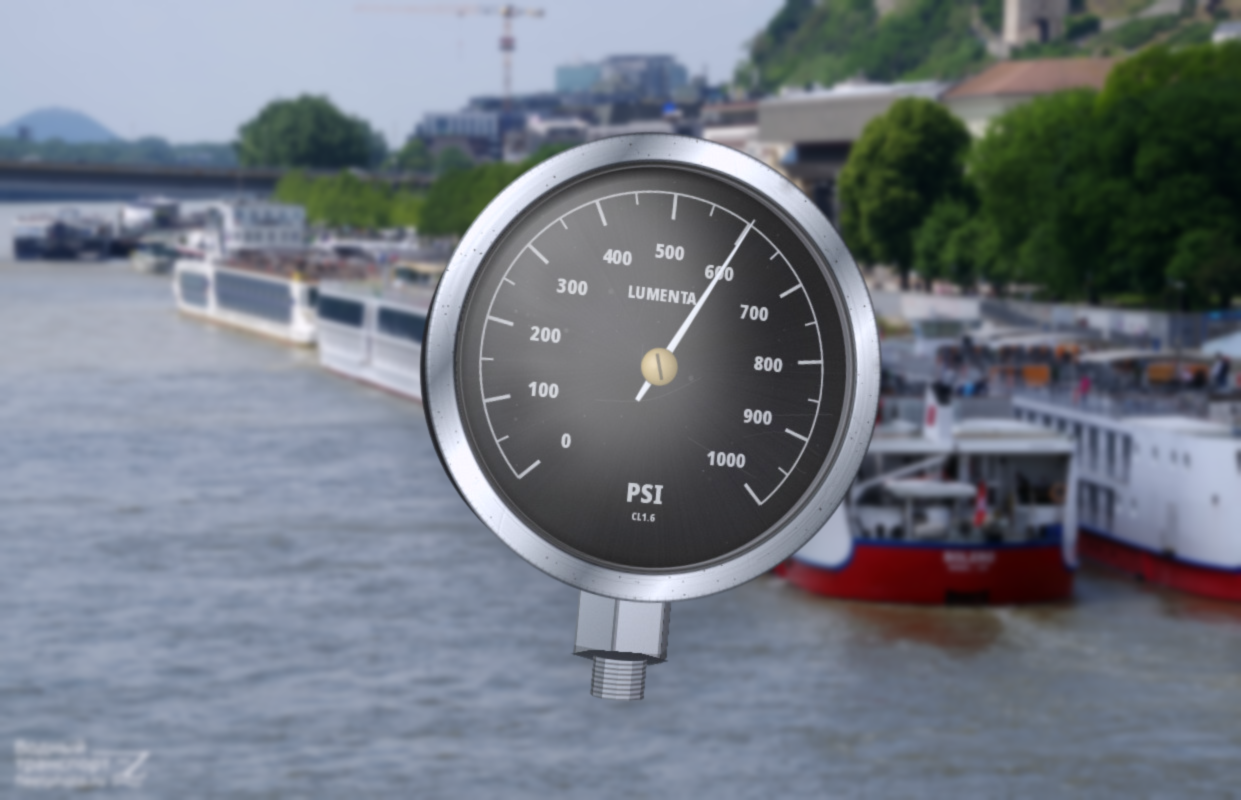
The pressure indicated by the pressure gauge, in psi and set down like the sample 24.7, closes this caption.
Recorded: 600
